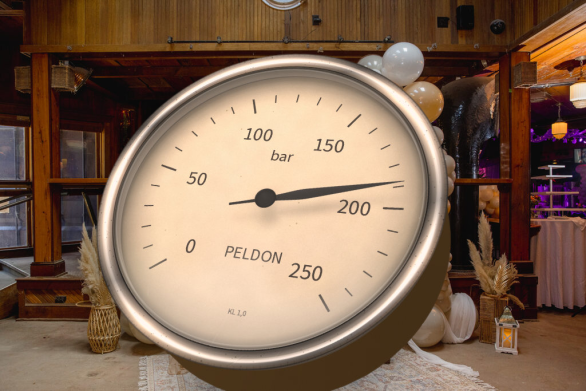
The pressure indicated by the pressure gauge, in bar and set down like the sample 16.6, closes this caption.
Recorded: 190
